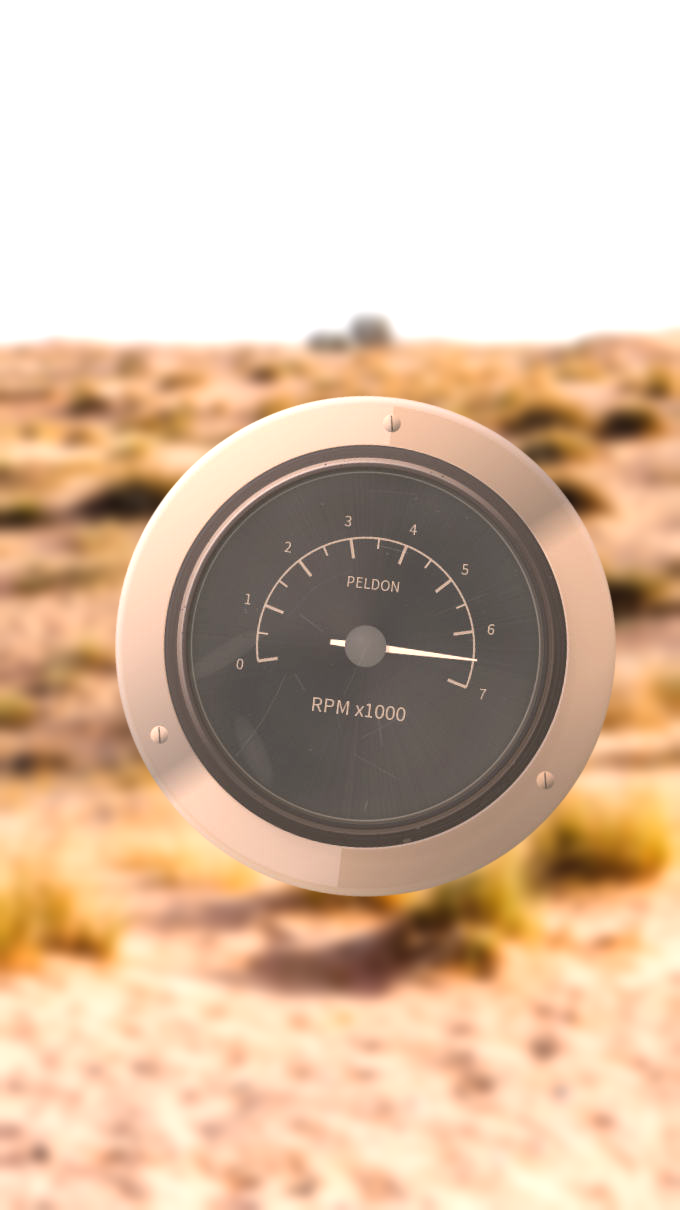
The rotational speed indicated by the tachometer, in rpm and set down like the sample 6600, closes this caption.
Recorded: 6500
